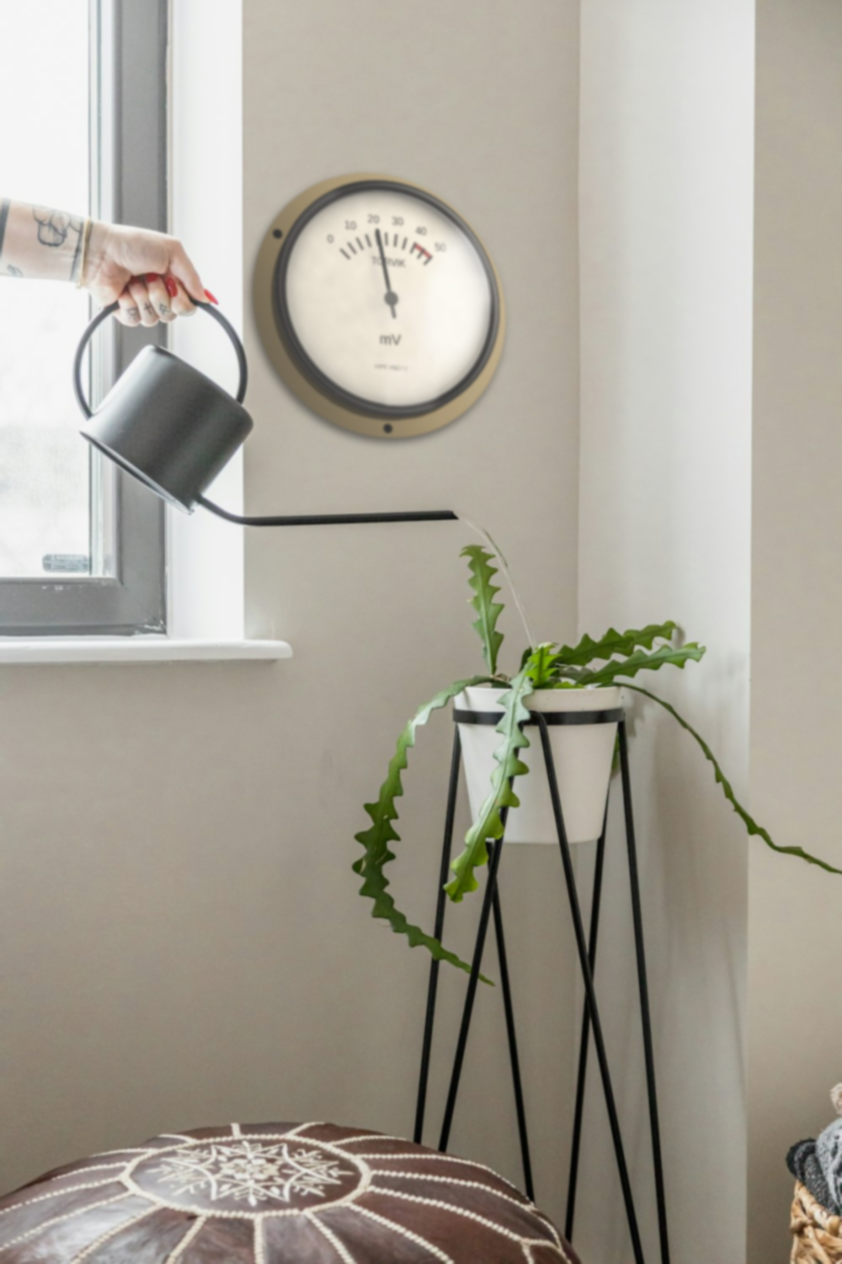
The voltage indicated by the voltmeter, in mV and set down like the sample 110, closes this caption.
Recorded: 20
